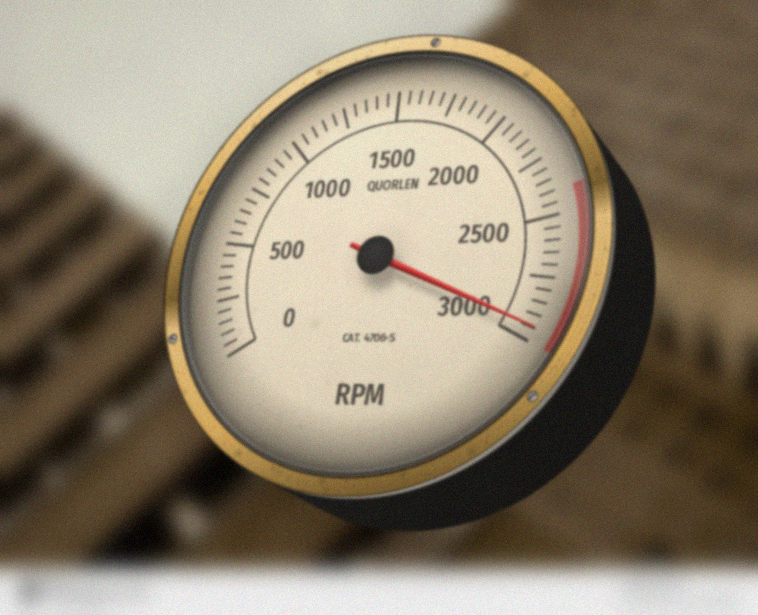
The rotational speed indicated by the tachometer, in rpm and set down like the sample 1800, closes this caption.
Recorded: 2950
